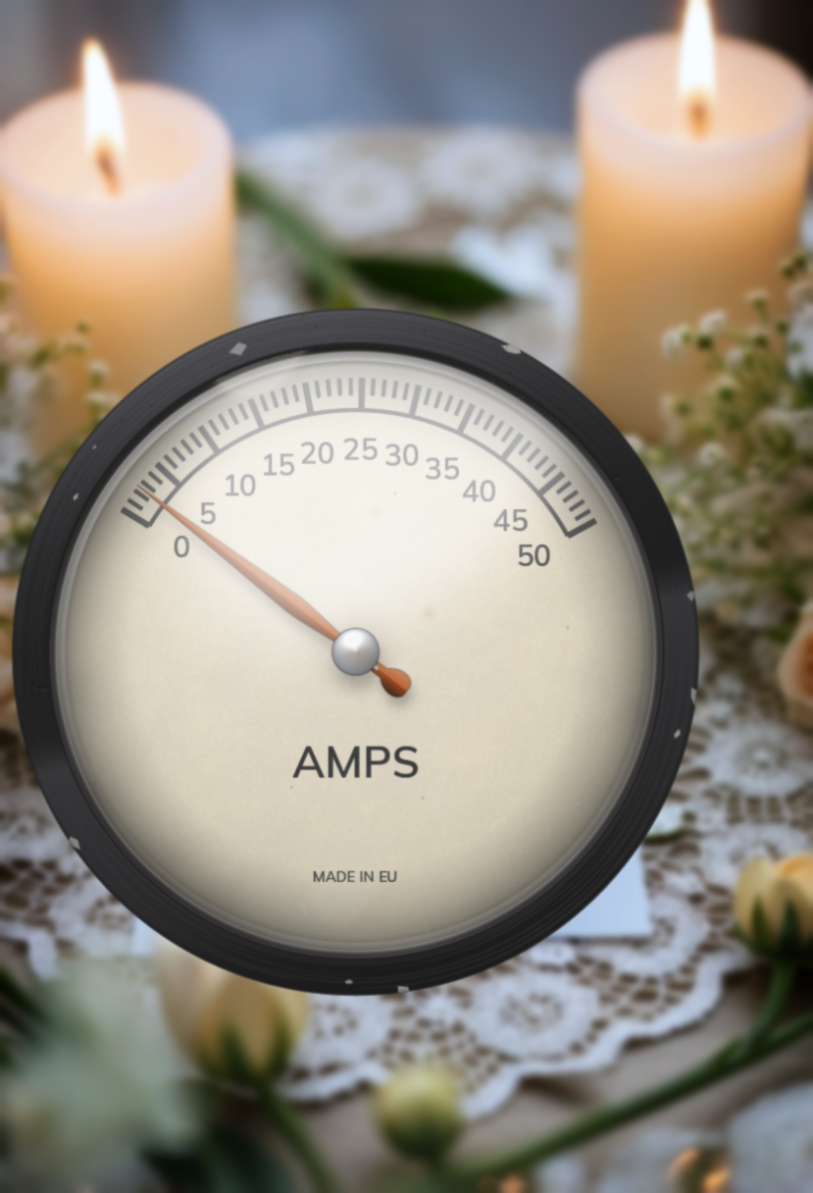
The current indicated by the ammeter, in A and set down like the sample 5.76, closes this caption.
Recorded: 2.5
